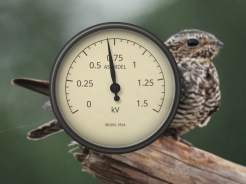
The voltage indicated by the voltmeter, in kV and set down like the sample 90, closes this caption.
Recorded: 0.7
